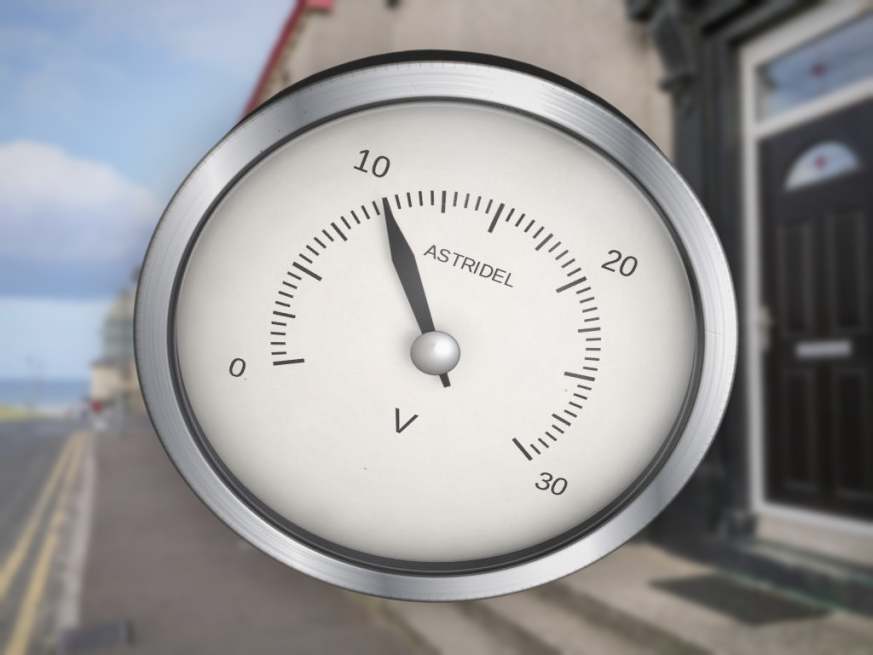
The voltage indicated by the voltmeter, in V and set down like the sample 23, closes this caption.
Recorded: 10
